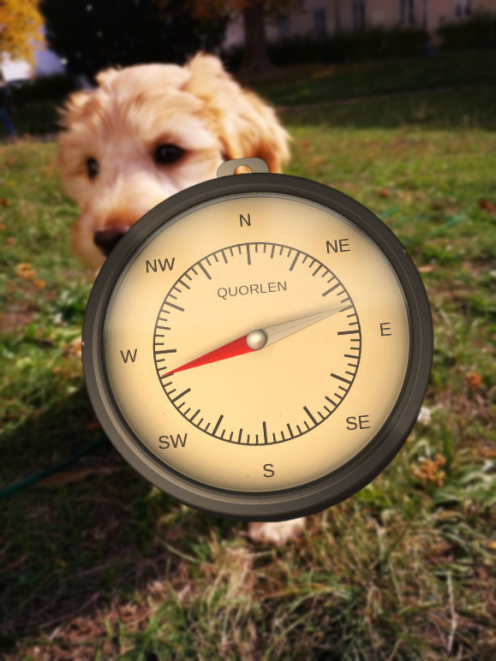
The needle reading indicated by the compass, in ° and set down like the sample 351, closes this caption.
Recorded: 255
